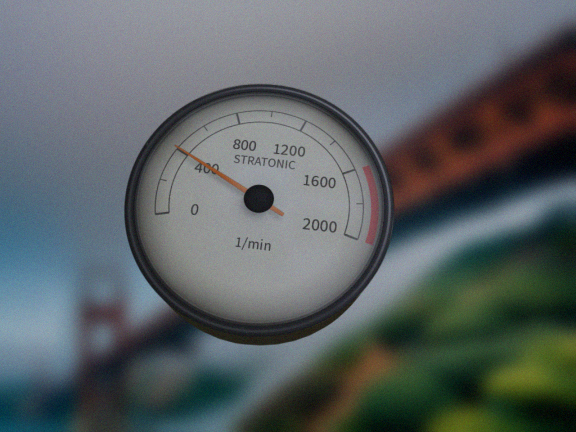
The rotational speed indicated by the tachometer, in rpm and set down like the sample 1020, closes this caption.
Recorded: 400
